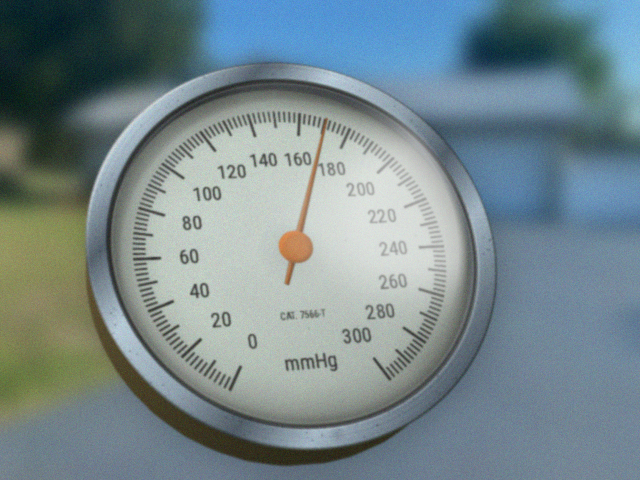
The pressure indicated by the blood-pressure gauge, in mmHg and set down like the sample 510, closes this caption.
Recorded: 170
